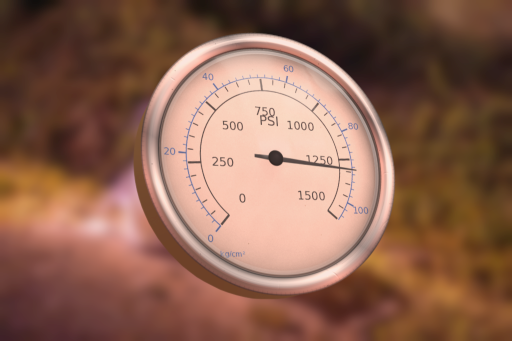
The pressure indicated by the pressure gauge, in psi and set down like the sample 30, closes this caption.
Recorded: 1300
